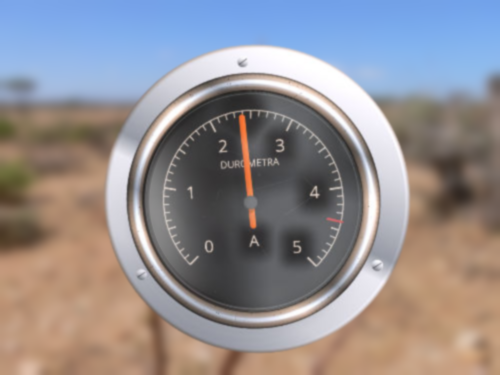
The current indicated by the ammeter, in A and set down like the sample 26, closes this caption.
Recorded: 2.4
